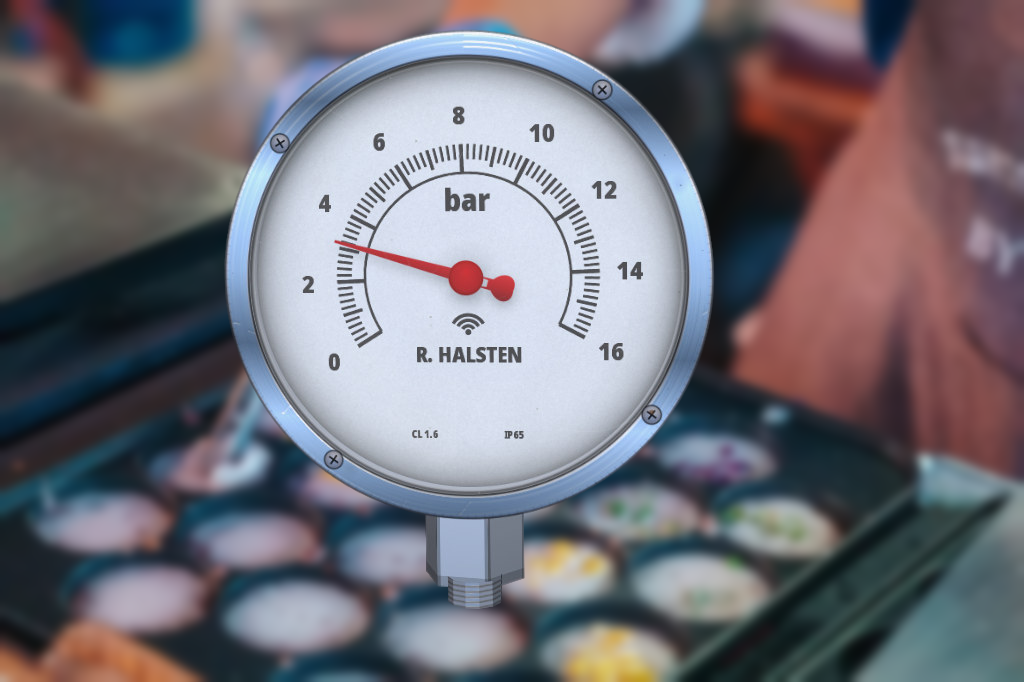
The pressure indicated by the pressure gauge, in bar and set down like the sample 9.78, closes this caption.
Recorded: 3.2
